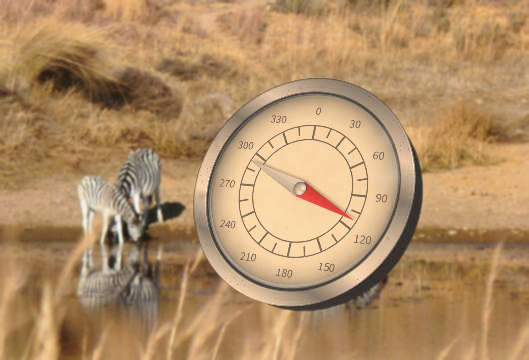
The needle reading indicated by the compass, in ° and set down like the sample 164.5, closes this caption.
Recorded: 112.5
